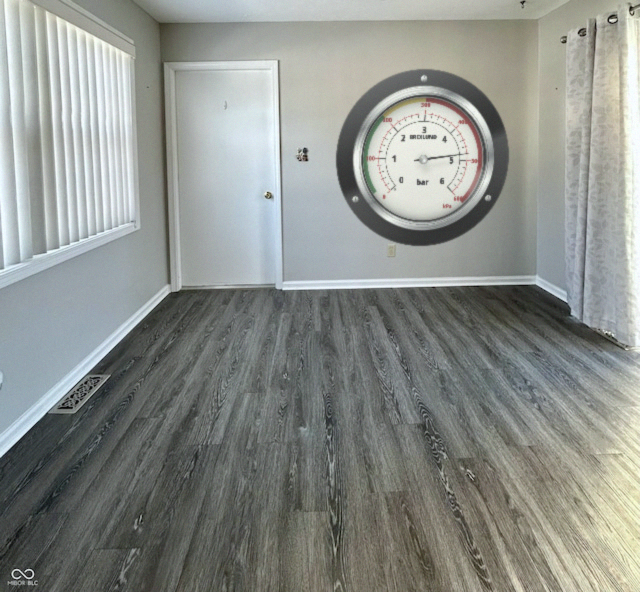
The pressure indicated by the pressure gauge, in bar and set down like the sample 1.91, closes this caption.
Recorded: 4.8
